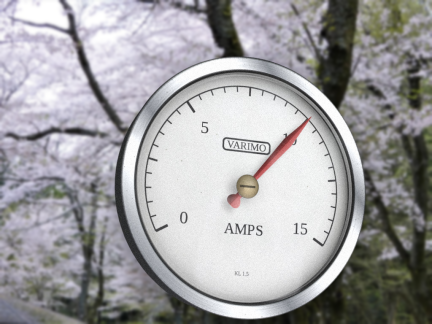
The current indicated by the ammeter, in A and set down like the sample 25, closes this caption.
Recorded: 10
